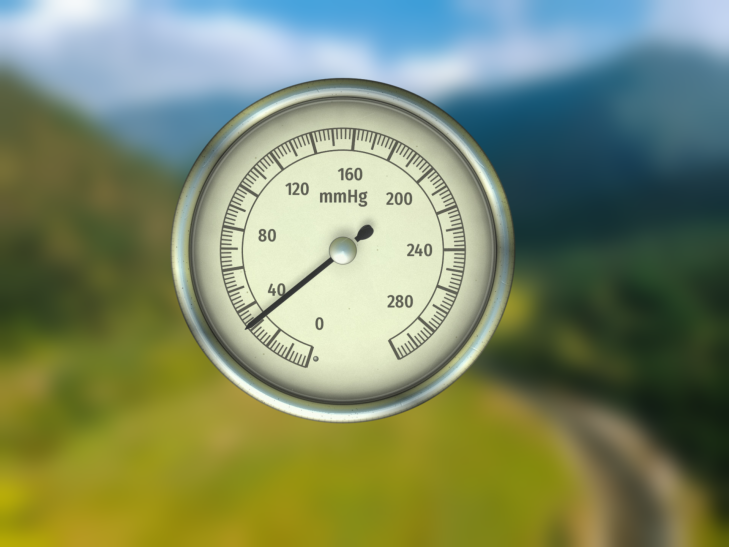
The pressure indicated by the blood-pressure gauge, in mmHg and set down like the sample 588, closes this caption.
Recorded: 32
